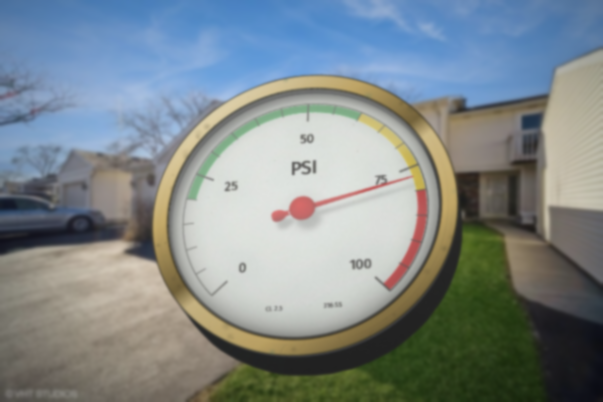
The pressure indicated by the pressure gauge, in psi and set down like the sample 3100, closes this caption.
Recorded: 77.5
